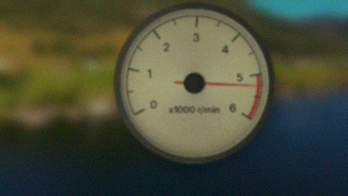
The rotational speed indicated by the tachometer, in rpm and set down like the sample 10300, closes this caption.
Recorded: 5250
